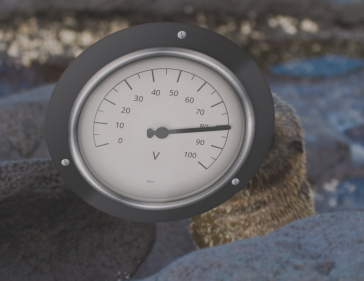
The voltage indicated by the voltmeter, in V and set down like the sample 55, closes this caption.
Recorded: 80
